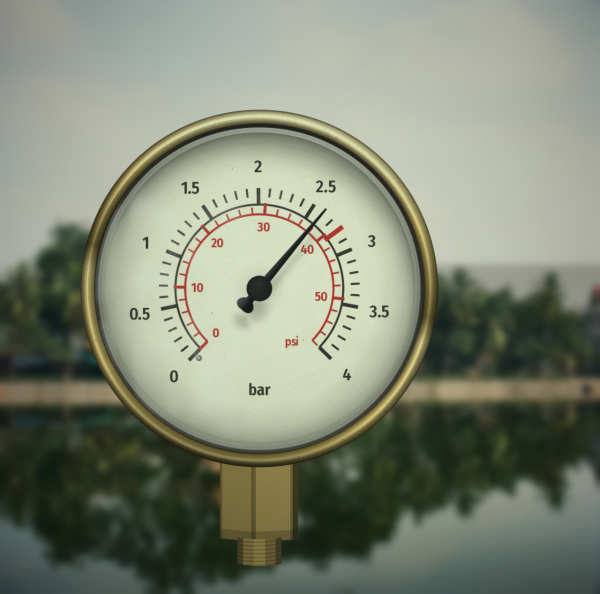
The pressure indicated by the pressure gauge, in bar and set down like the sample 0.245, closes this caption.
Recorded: 2.6
